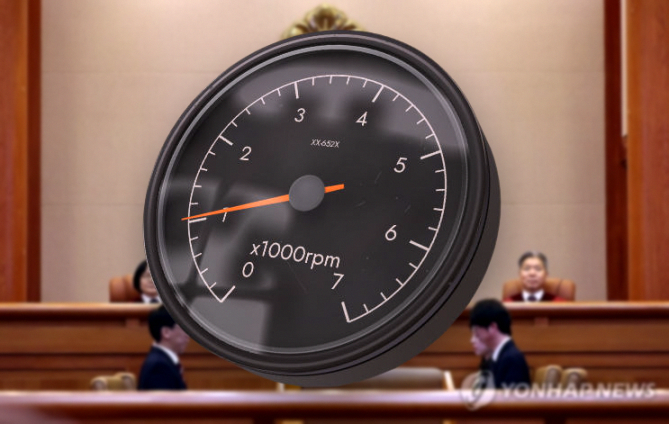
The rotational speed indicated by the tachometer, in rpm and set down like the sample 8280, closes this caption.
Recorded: 1000
